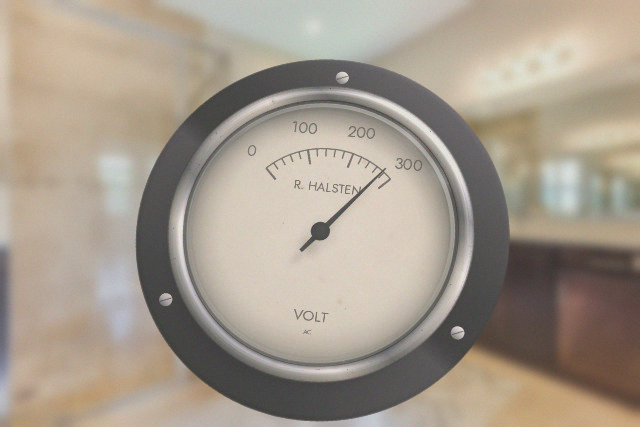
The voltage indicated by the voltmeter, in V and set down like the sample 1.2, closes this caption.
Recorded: 280
